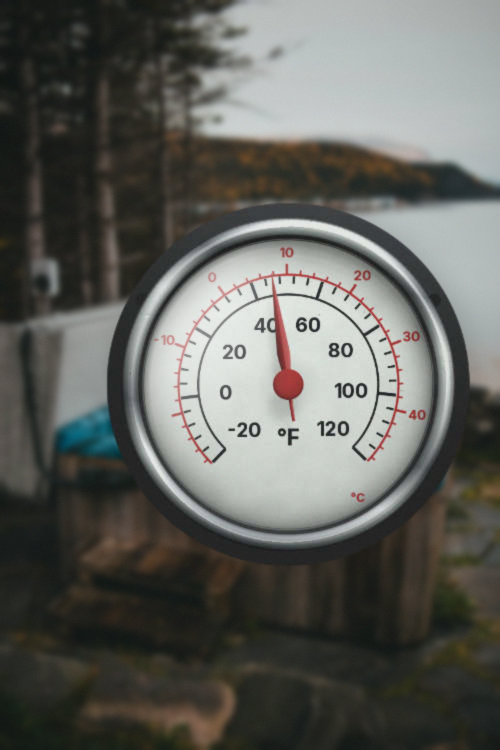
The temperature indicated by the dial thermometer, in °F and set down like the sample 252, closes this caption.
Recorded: 46
